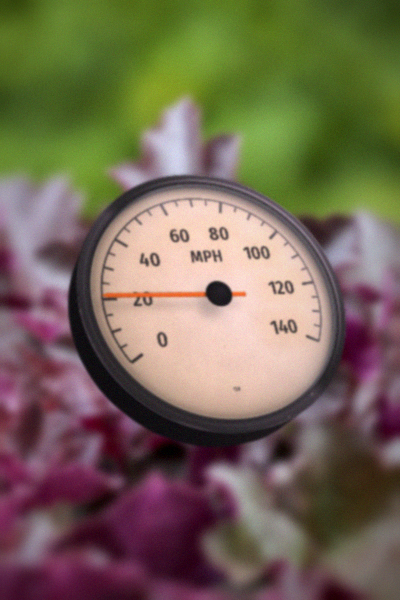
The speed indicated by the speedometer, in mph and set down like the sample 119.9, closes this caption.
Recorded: 20
